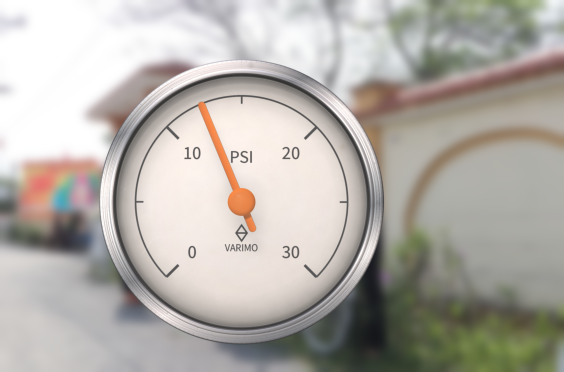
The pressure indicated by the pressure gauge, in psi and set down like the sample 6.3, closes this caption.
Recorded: 12.5
